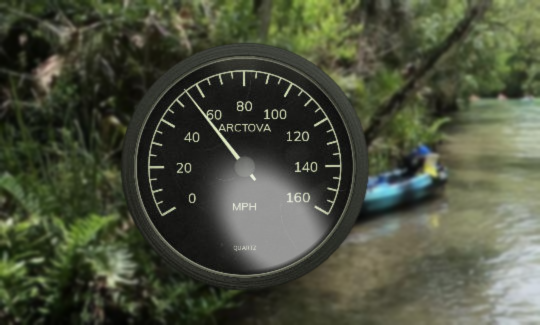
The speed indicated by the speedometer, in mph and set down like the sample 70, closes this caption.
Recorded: 55
